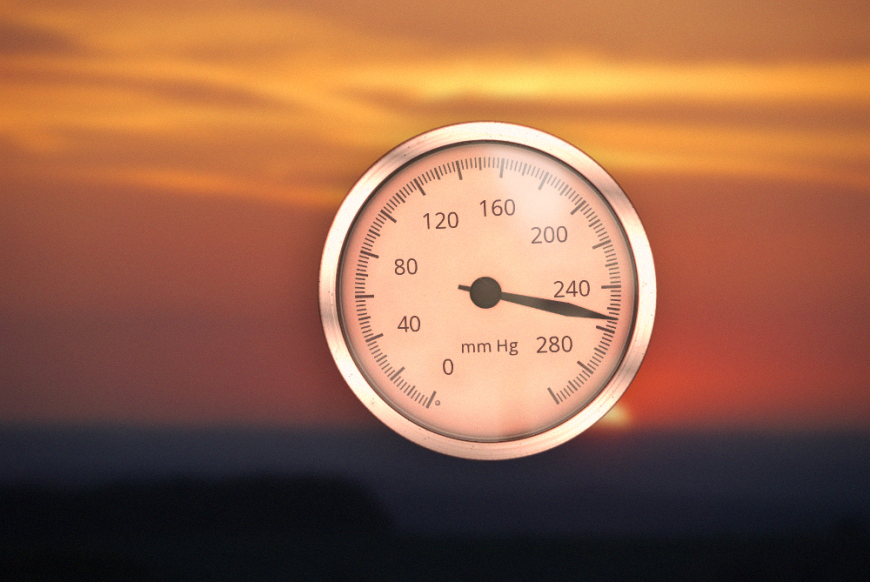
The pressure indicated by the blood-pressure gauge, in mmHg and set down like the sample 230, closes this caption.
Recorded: 254
